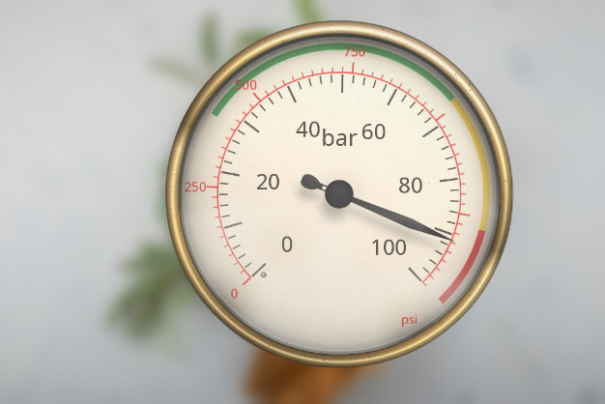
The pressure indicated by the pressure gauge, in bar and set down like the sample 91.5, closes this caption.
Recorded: 91
